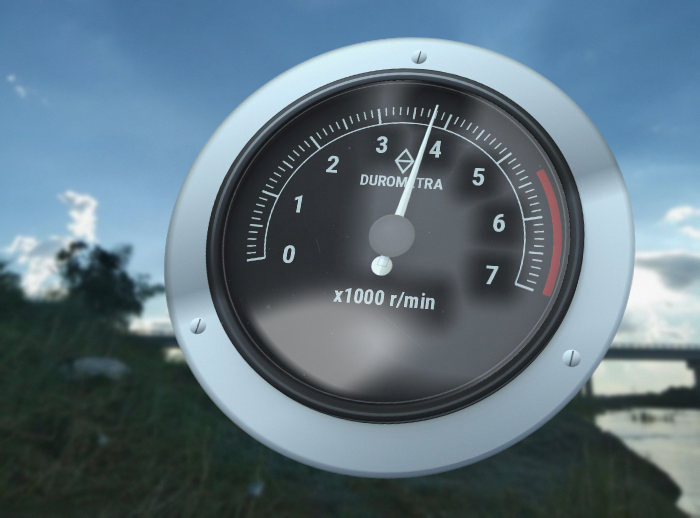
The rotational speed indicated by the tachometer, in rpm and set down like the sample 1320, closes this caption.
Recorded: 3800
